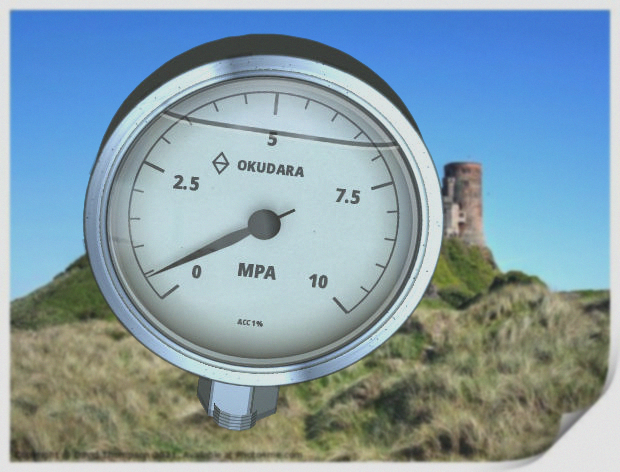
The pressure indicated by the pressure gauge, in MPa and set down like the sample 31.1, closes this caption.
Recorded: 0.5
